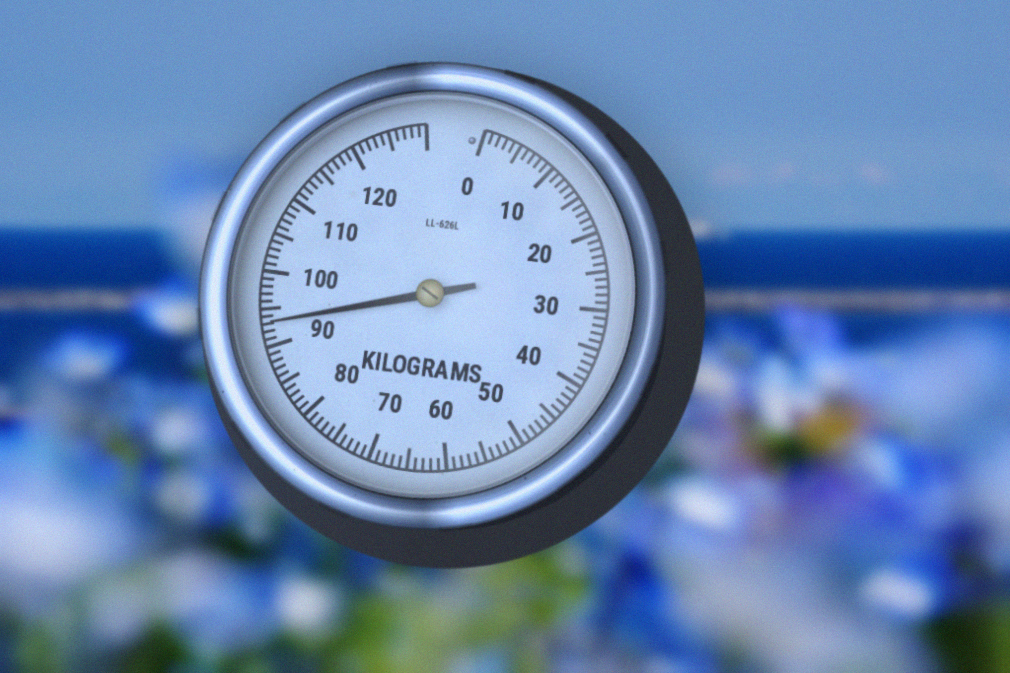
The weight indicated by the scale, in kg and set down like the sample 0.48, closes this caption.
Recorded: 93
